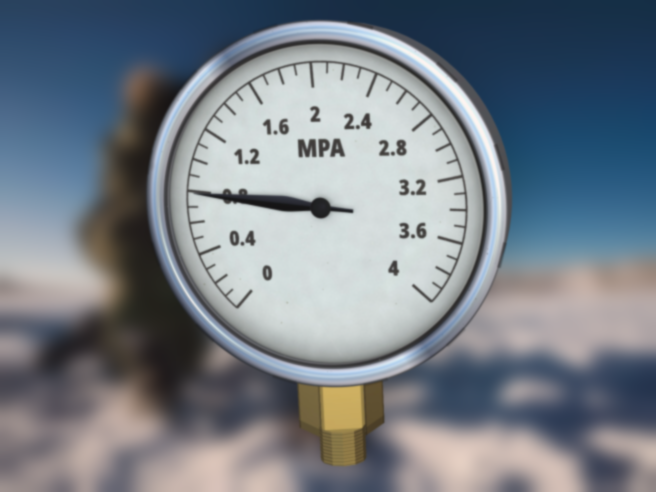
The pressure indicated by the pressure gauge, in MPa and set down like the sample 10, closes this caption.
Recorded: 0.8
